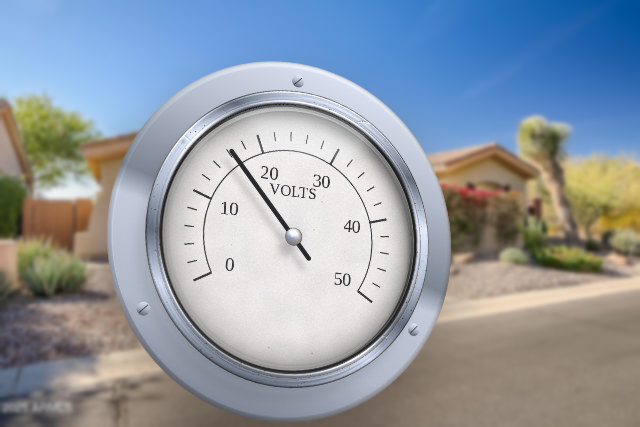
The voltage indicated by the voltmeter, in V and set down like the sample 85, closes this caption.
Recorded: 16
